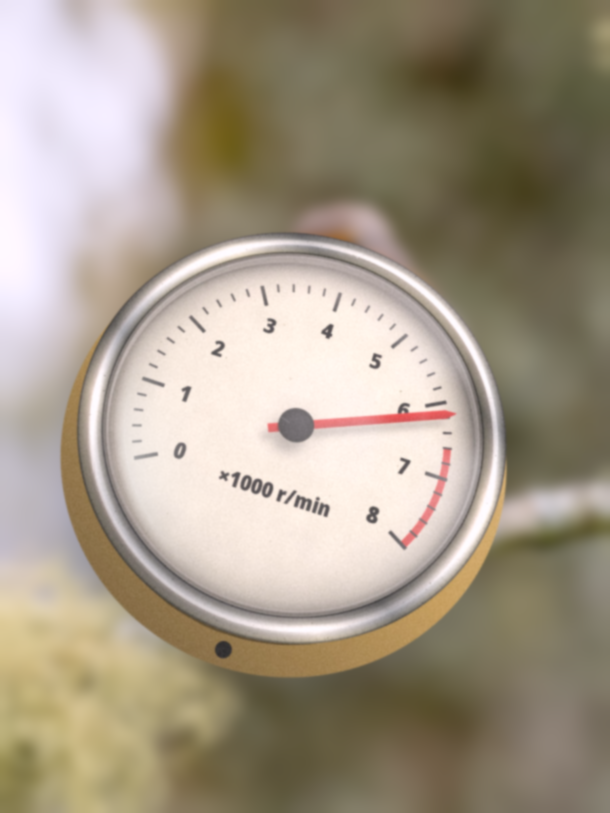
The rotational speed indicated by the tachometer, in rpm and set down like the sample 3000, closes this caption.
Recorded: 6200
